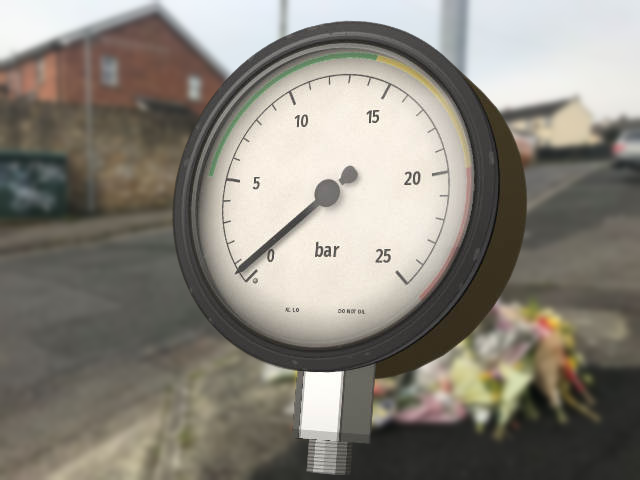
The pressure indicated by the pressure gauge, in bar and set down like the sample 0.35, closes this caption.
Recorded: 0.5
